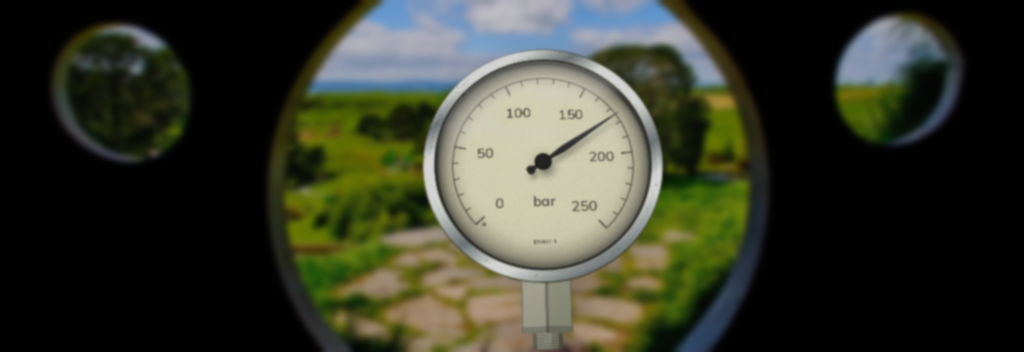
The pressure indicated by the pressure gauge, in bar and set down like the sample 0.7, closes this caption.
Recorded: 175
